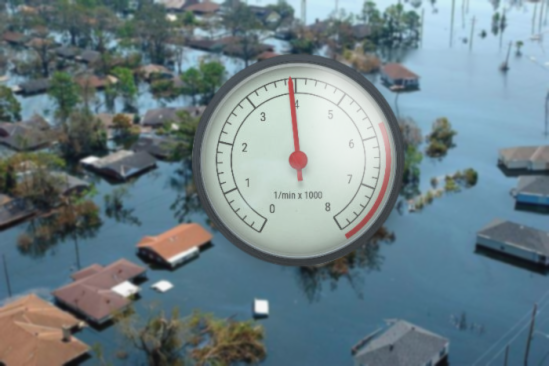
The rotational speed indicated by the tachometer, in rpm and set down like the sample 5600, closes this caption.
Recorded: 3900
